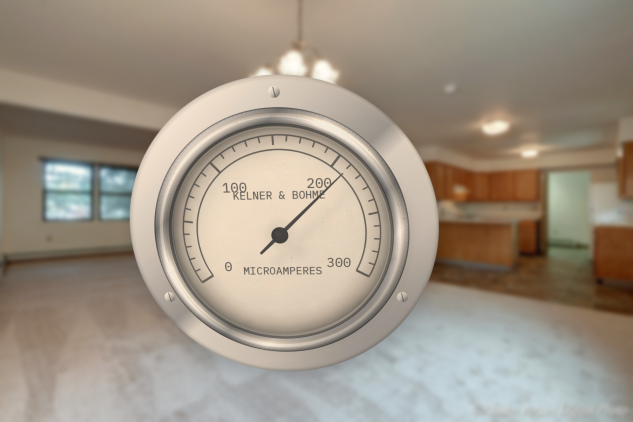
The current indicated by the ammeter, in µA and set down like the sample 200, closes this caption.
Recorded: 210
